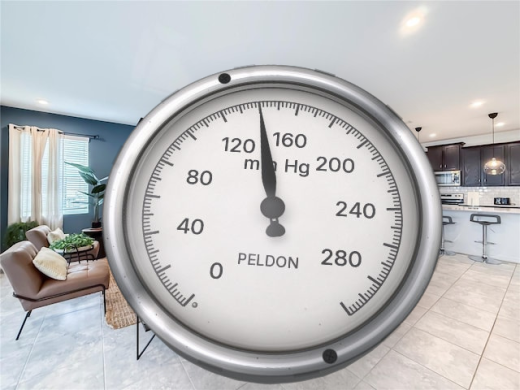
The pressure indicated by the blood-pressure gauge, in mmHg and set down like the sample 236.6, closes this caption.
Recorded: 140
